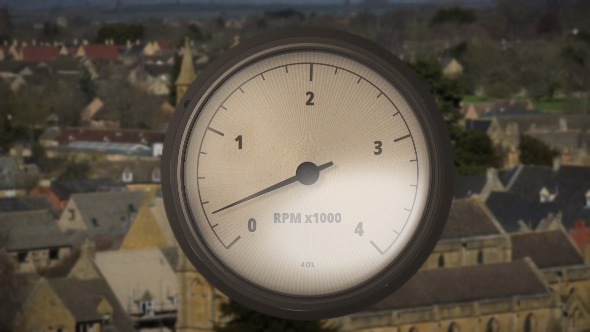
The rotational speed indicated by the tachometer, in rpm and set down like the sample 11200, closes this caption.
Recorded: 300
